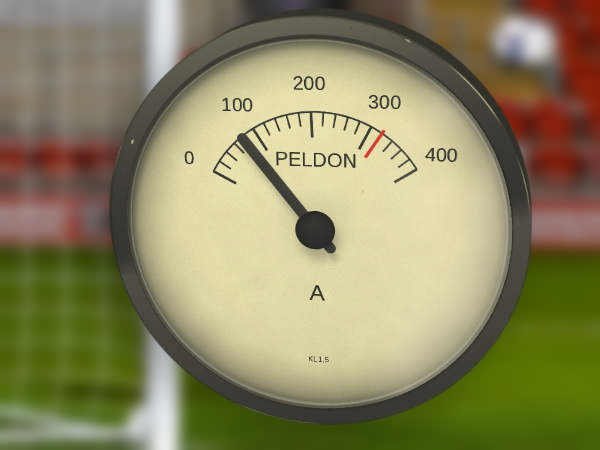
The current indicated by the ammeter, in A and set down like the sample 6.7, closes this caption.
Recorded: 80
